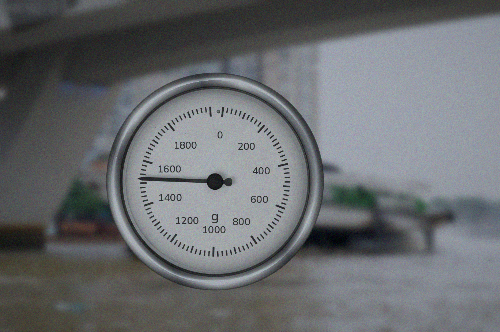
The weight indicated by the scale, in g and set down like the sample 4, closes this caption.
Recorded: 1520
